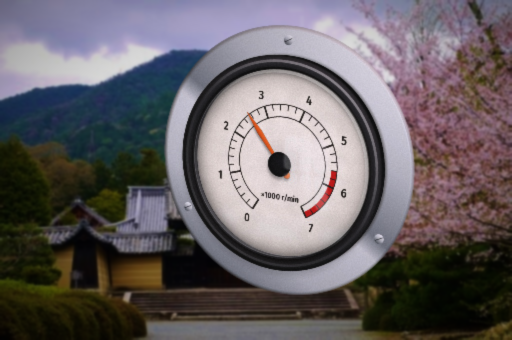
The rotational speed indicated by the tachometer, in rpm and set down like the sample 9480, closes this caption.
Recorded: 2600
